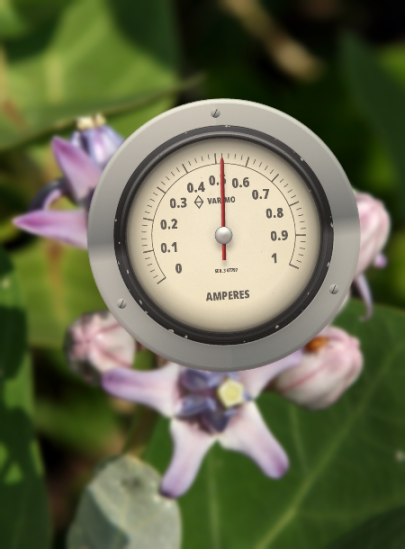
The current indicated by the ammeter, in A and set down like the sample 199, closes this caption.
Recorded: 0.52
